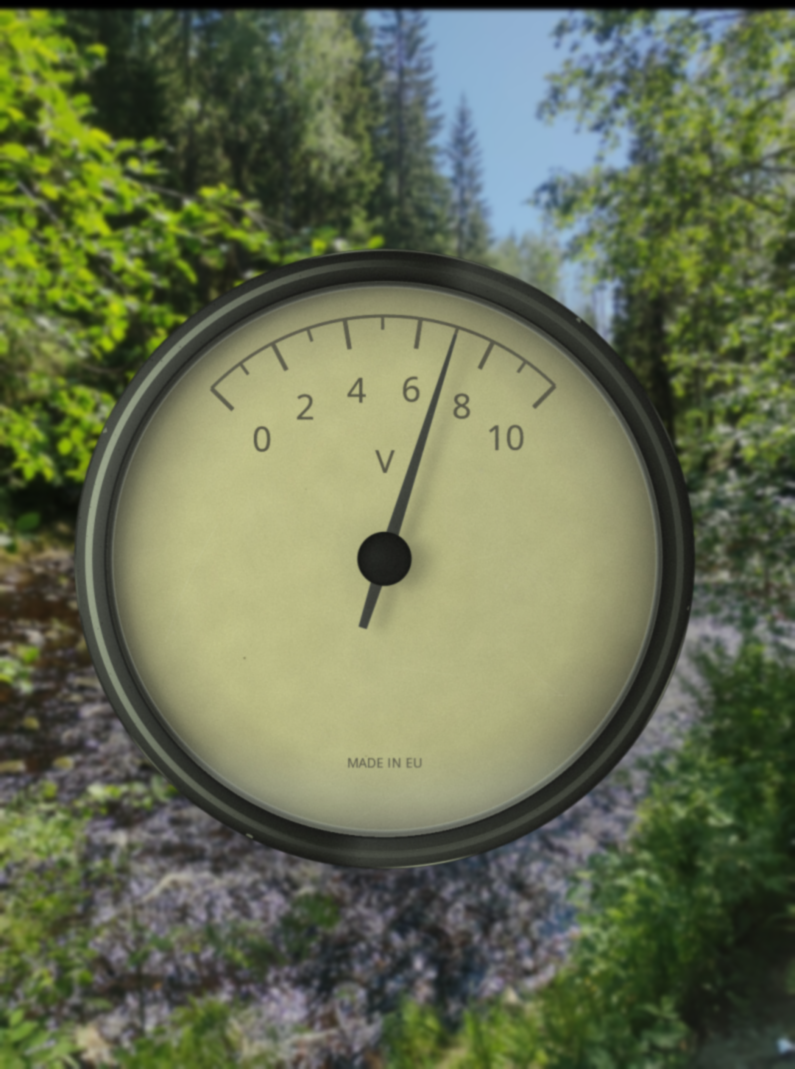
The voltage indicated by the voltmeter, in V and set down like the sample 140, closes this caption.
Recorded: 7
